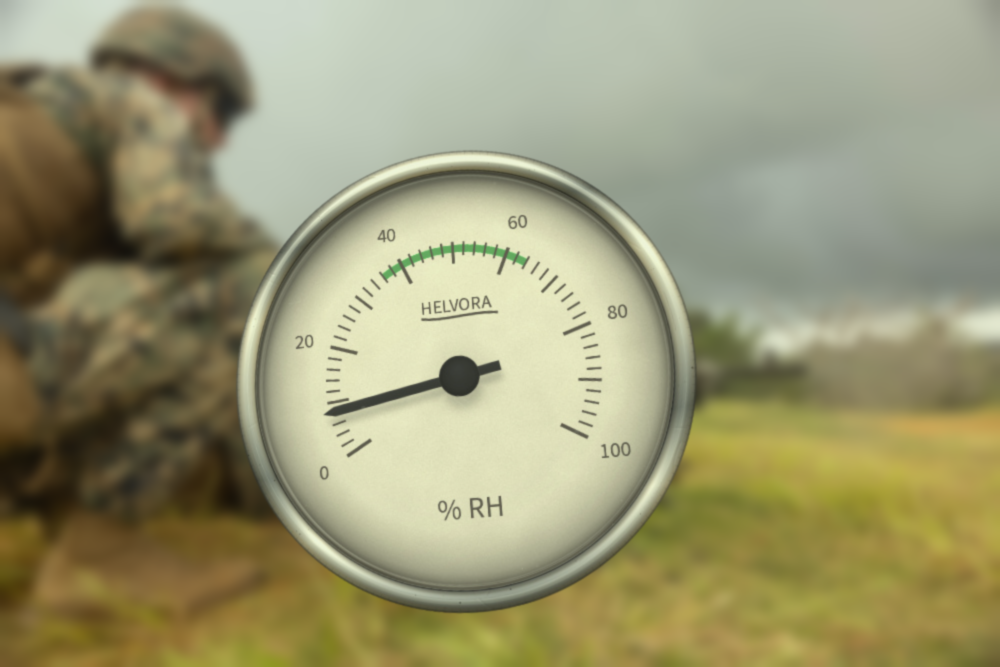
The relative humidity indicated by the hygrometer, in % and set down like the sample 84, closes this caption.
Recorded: 8
